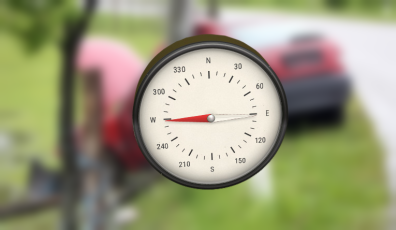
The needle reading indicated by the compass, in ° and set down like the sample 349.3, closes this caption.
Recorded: 270
